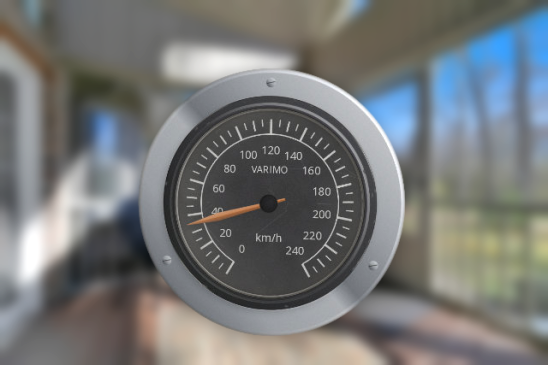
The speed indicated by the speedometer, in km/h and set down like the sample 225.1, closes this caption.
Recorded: 35
